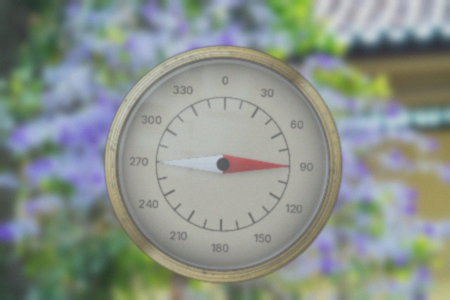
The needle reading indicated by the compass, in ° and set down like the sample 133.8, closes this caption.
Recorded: 90
